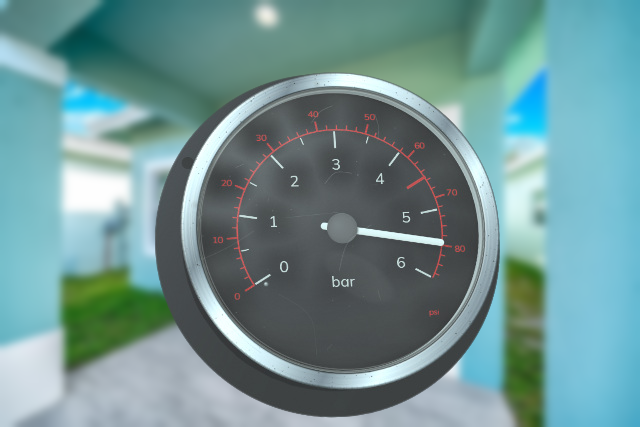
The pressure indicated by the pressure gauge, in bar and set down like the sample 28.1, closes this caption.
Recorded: 5.5
